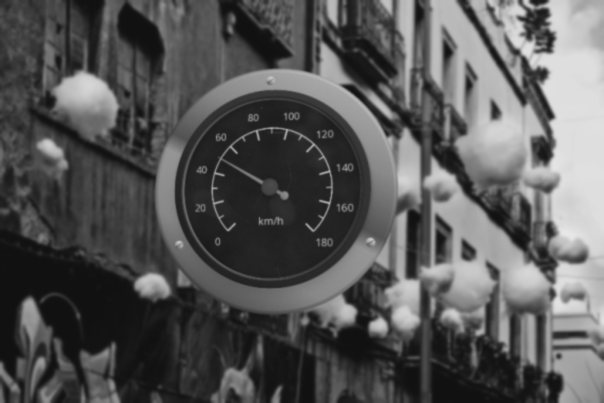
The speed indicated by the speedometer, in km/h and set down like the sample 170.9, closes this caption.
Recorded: 50
